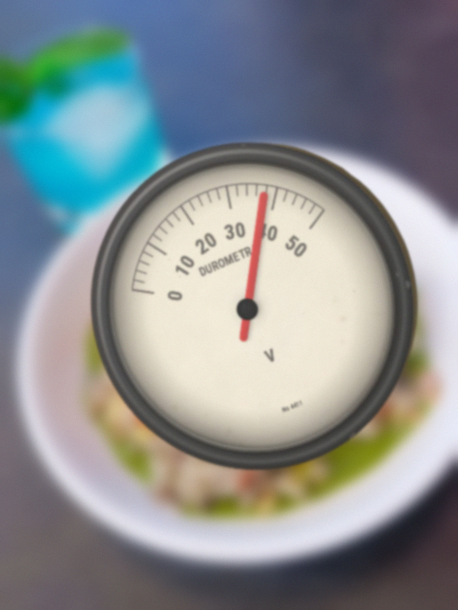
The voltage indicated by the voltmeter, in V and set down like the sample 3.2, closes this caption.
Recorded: 38
